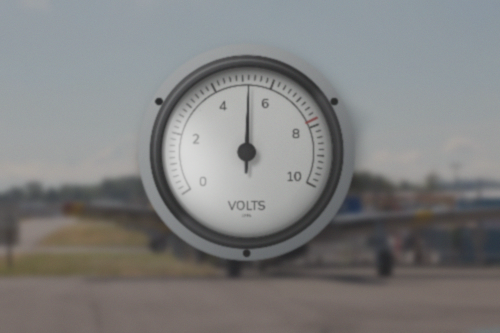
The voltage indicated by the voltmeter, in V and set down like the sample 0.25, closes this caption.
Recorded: 5.2
